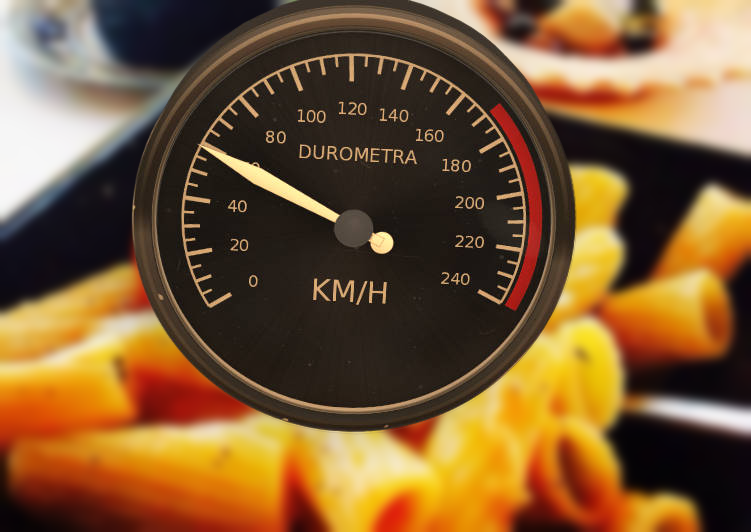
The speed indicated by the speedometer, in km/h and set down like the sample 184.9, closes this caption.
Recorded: 60
